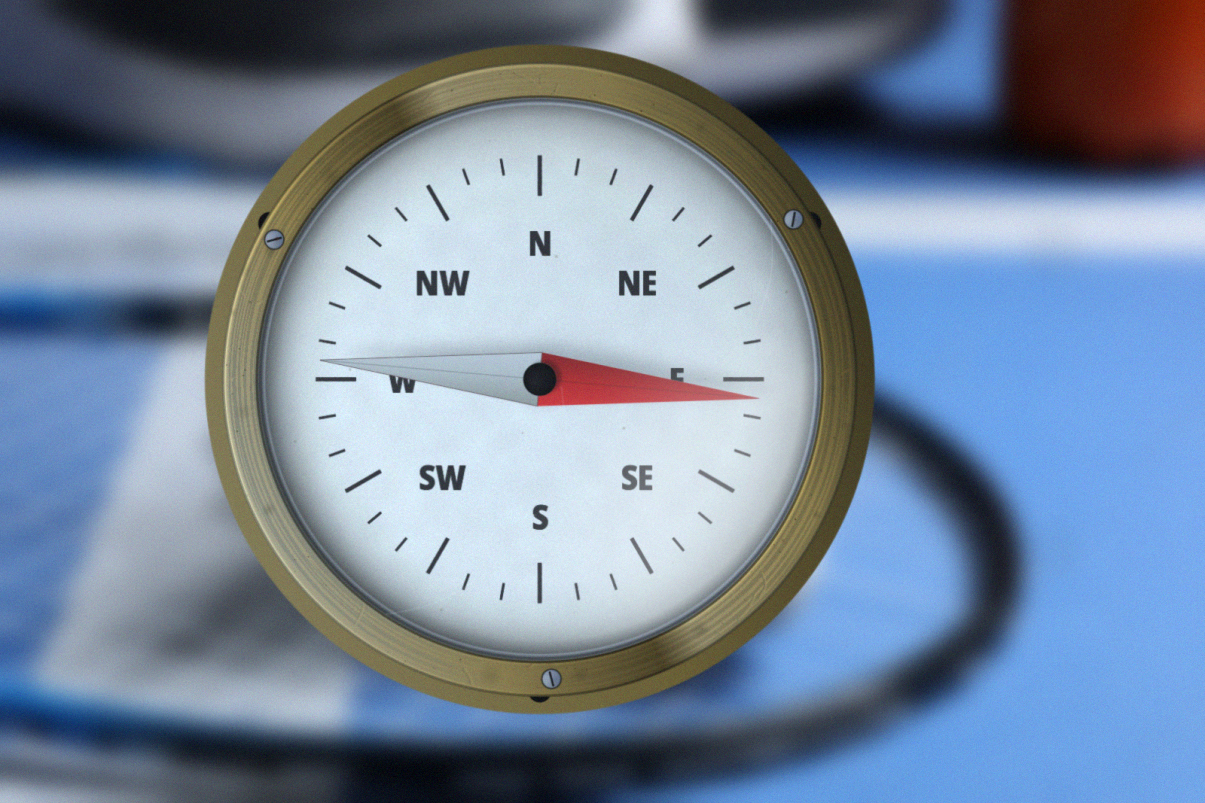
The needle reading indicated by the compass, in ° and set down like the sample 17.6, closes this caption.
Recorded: 95
